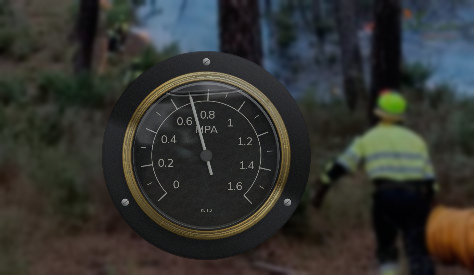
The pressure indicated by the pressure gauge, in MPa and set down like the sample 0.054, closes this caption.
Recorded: 0.7
